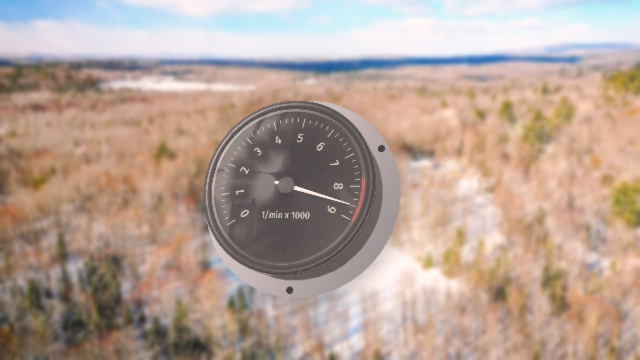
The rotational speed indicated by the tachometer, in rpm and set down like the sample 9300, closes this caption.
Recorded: 8600
